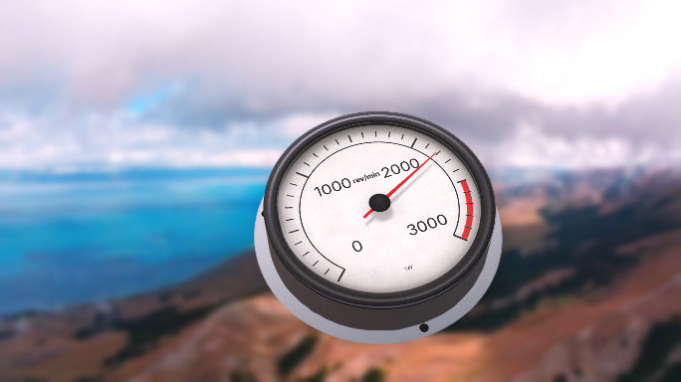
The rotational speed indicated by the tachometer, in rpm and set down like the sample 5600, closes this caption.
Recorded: 2200
